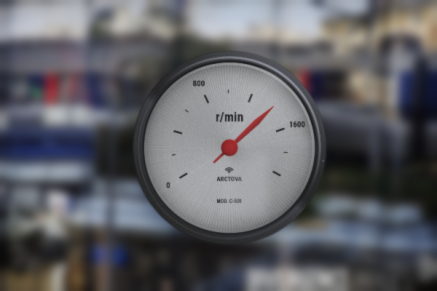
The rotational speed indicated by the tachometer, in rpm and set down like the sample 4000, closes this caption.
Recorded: 1400
